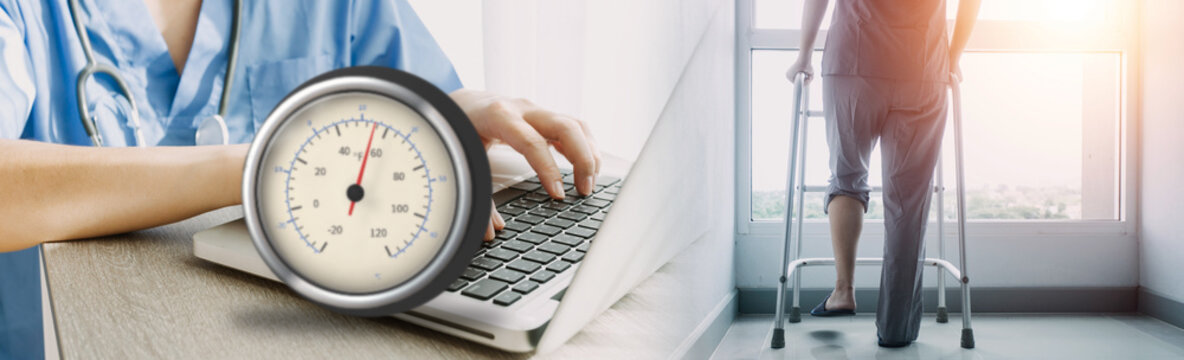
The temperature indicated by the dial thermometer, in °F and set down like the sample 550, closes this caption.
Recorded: 56
